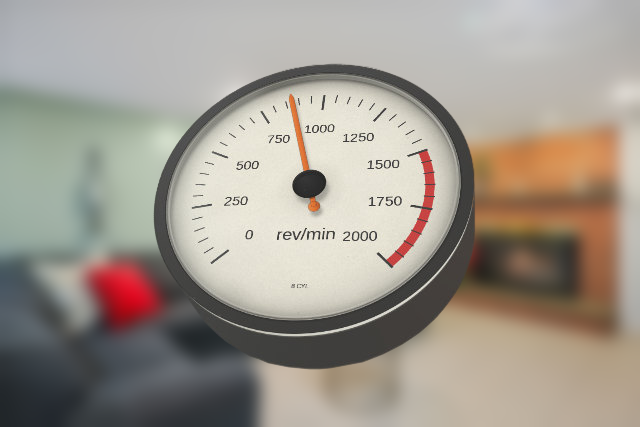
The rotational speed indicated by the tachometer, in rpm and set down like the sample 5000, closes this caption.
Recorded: 875
